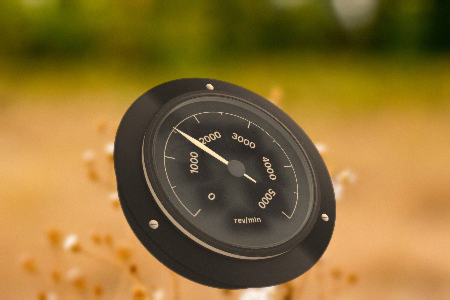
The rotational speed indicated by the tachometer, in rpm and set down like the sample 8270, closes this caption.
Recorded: 1500
